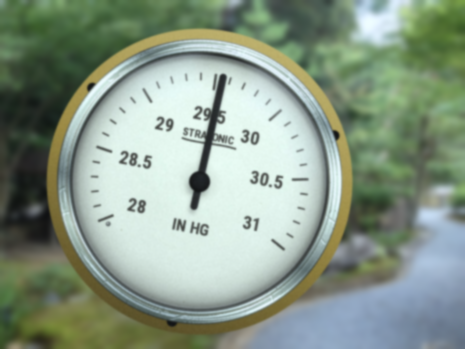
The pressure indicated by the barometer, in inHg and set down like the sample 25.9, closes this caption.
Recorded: 29.55
